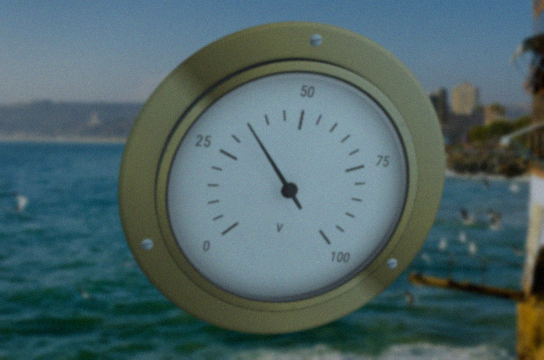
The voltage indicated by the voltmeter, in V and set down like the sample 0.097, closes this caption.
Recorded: 35
